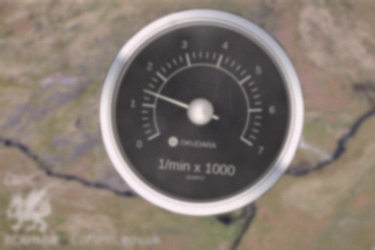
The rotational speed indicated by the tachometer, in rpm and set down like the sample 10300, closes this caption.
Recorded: 1400
